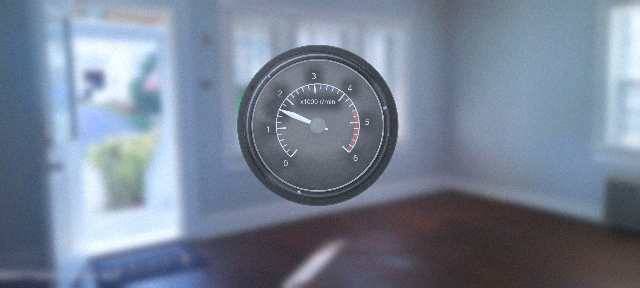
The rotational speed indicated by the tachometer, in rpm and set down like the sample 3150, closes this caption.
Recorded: 1600
